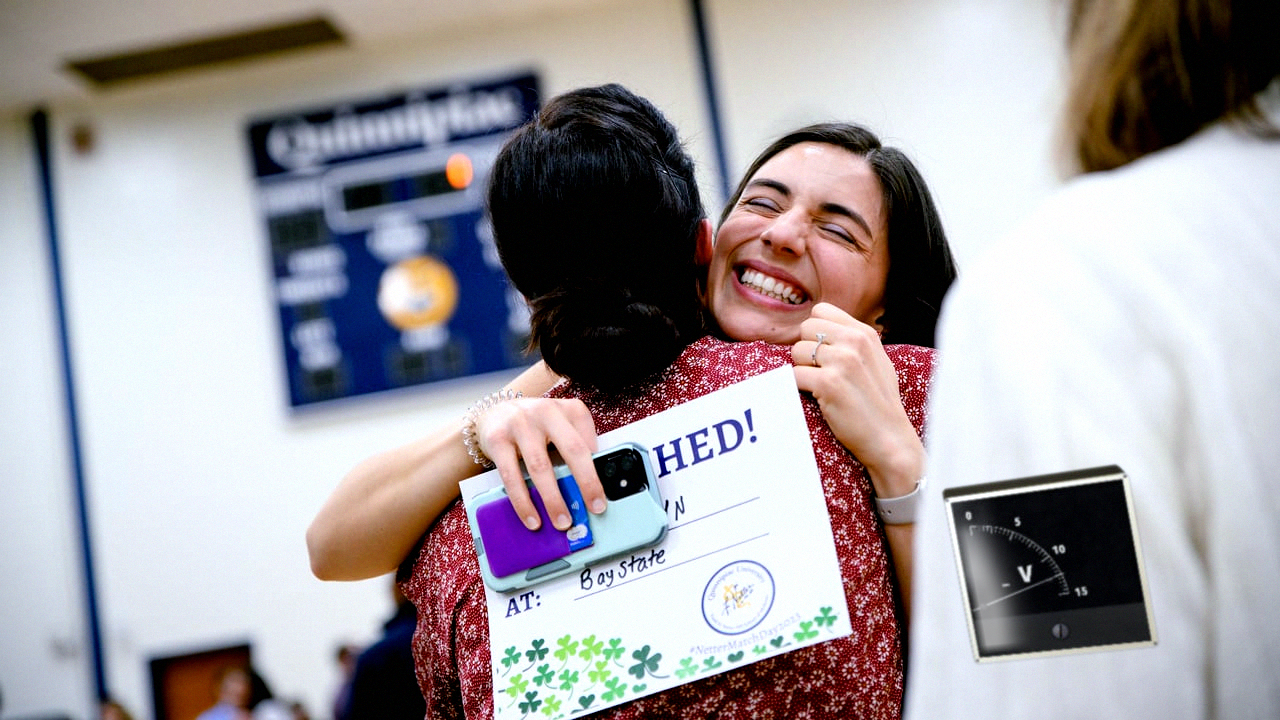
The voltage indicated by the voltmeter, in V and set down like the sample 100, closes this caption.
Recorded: 12.5
